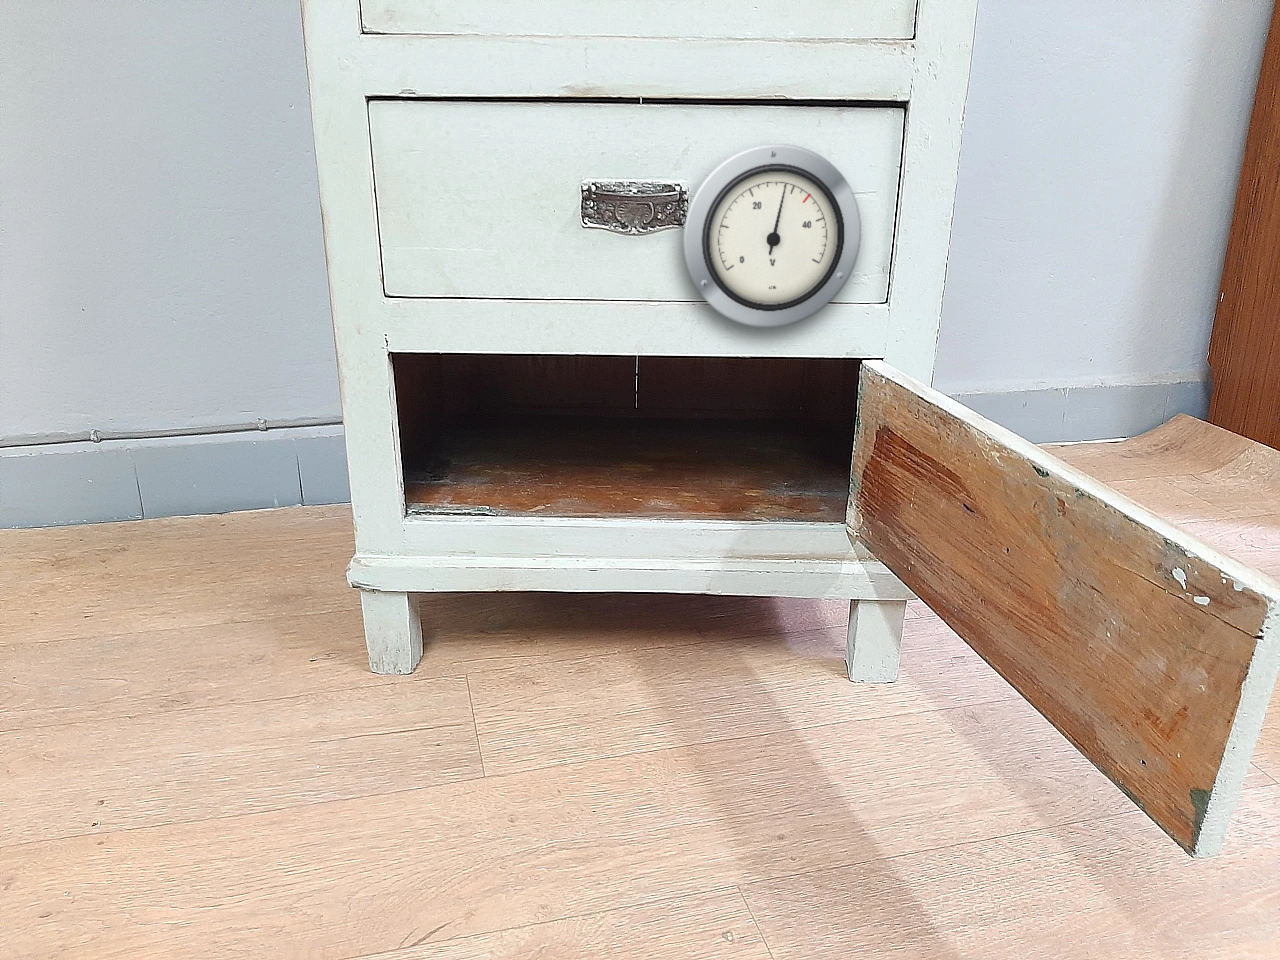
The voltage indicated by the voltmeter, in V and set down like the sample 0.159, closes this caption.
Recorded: 28
